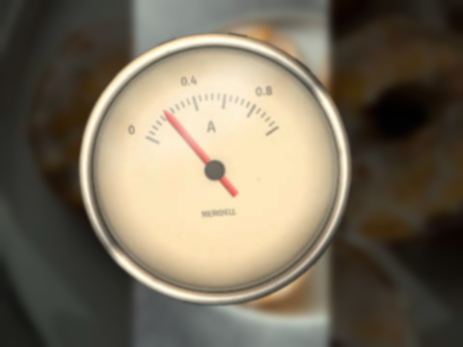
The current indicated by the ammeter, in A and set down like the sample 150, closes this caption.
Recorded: 0.2
